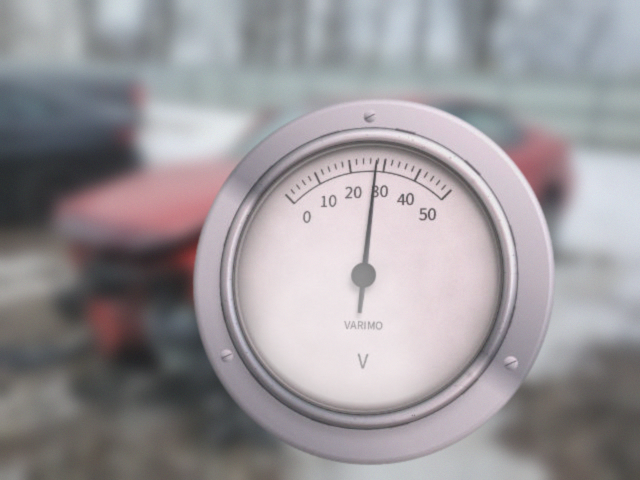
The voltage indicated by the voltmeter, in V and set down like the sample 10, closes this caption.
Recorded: 28
